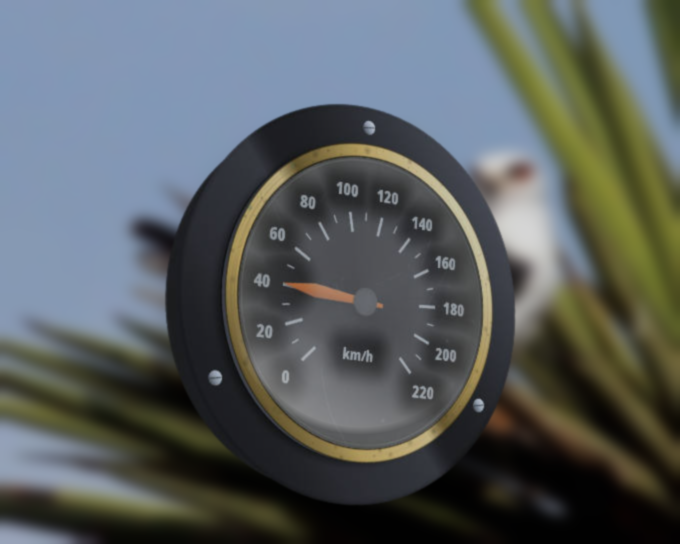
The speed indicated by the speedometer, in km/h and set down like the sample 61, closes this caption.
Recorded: 40
